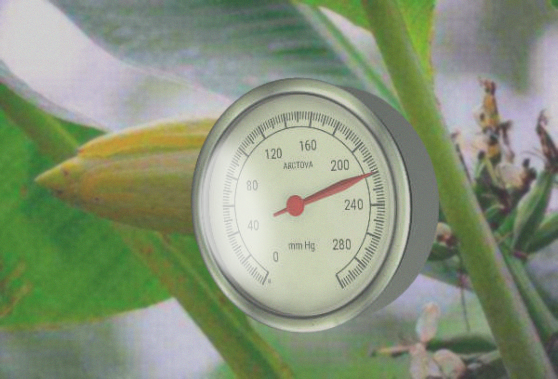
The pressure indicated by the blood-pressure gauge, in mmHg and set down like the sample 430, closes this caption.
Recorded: 220
